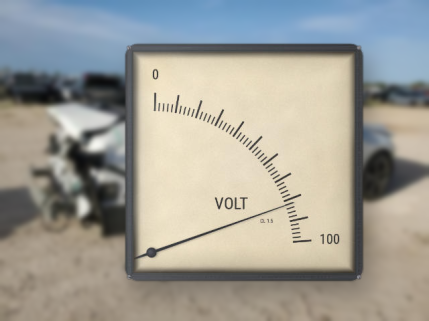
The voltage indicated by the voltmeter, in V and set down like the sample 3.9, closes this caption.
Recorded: 82
